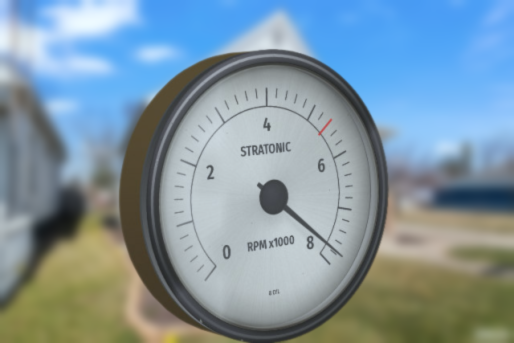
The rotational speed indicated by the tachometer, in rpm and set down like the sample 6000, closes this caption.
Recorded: 7800
